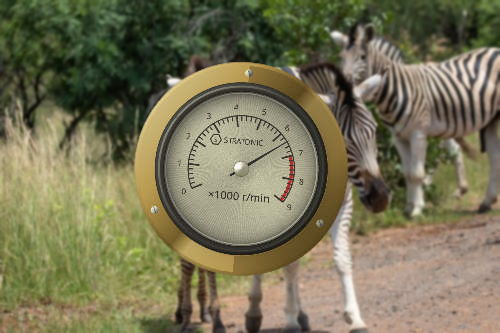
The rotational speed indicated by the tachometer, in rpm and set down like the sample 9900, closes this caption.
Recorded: 6400
